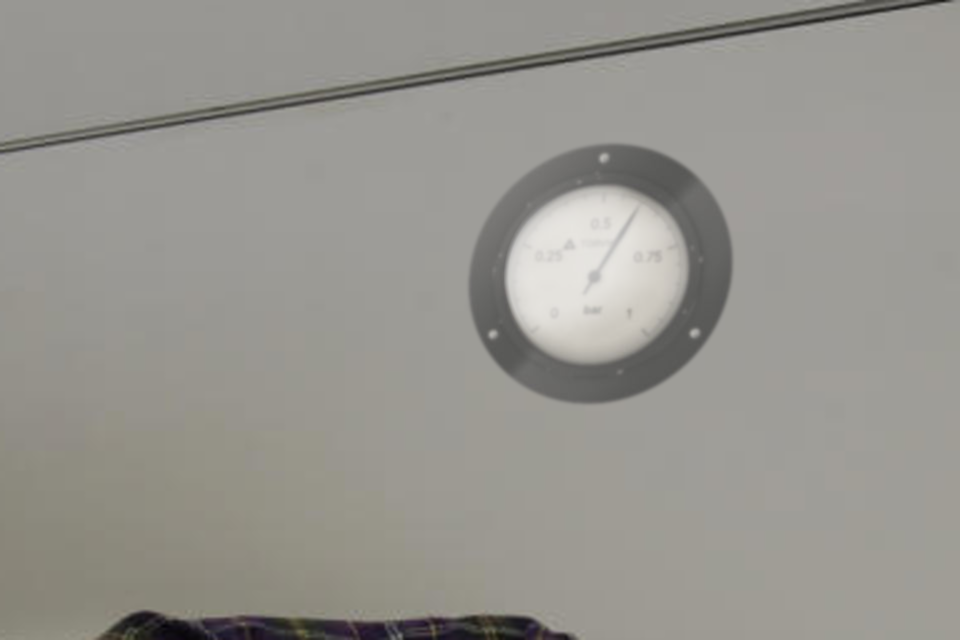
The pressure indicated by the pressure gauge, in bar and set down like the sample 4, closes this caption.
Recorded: 0.6
